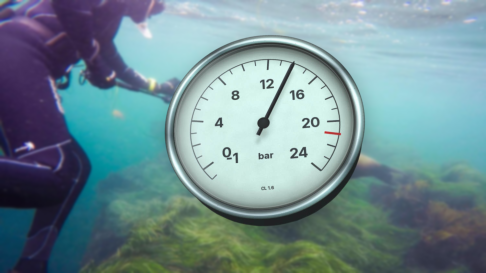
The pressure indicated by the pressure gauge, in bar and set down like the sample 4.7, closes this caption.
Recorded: 14
